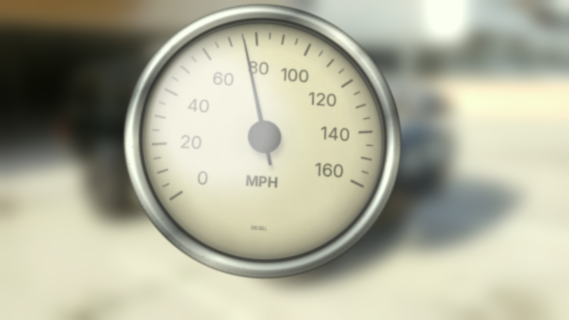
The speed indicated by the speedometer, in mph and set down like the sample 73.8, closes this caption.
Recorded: 75
